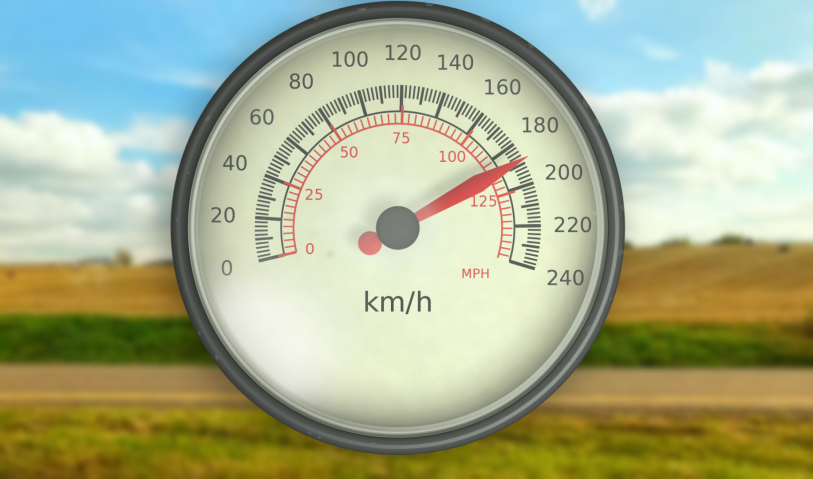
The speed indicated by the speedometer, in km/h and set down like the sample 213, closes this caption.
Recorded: 188
